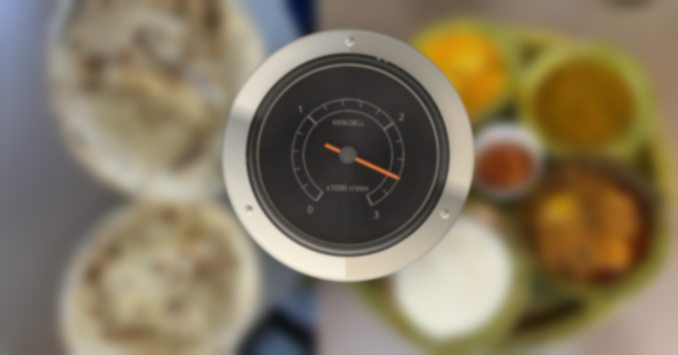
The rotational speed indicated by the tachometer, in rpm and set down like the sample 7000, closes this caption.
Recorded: 2600
